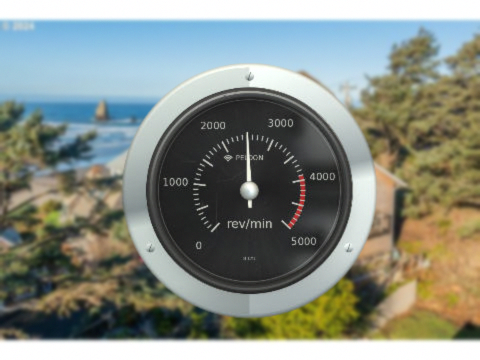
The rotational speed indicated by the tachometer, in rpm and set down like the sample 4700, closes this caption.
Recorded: 2500
